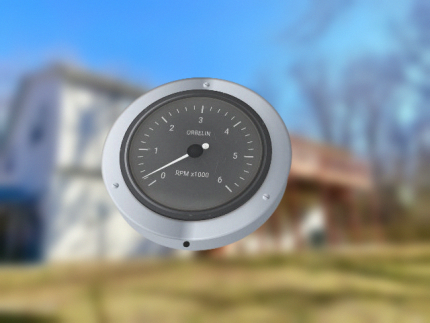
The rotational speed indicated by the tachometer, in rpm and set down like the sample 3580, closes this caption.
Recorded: 200
